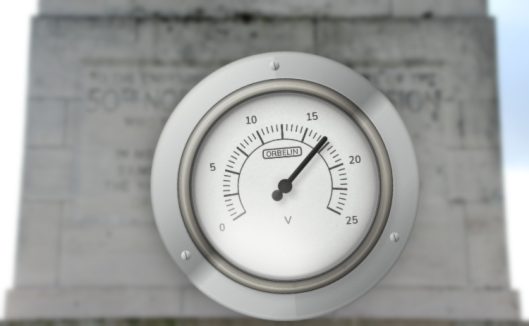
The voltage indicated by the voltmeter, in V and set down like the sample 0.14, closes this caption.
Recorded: 17
